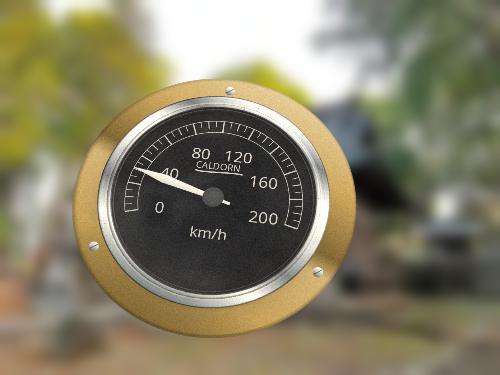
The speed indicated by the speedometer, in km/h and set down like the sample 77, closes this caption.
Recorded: 30
